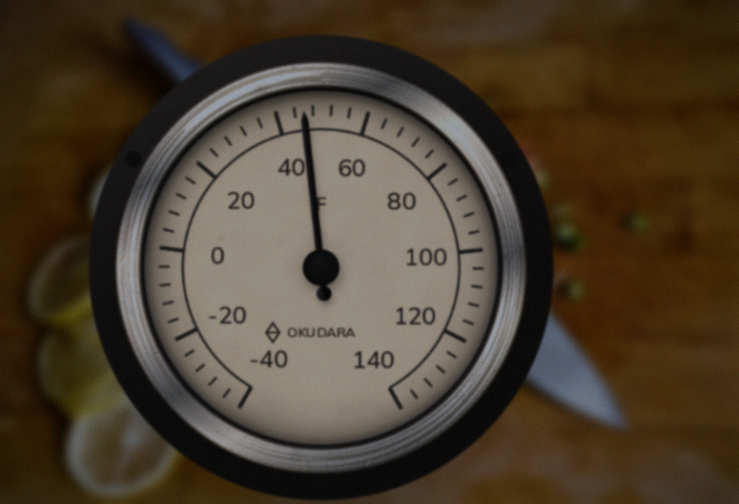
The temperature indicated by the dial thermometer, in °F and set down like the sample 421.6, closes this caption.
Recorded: 46
